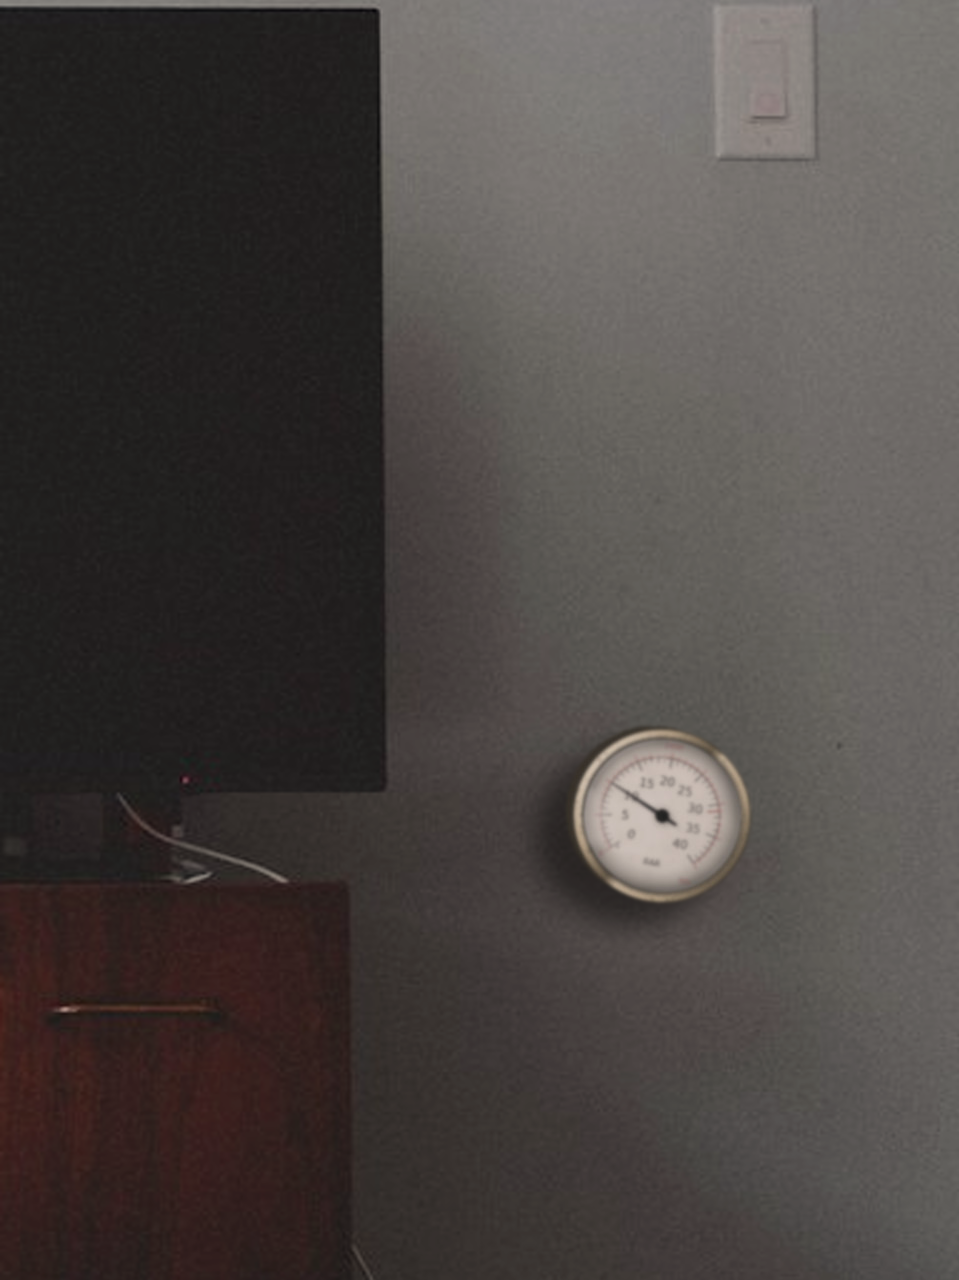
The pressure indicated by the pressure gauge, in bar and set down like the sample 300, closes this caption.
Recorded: 10
